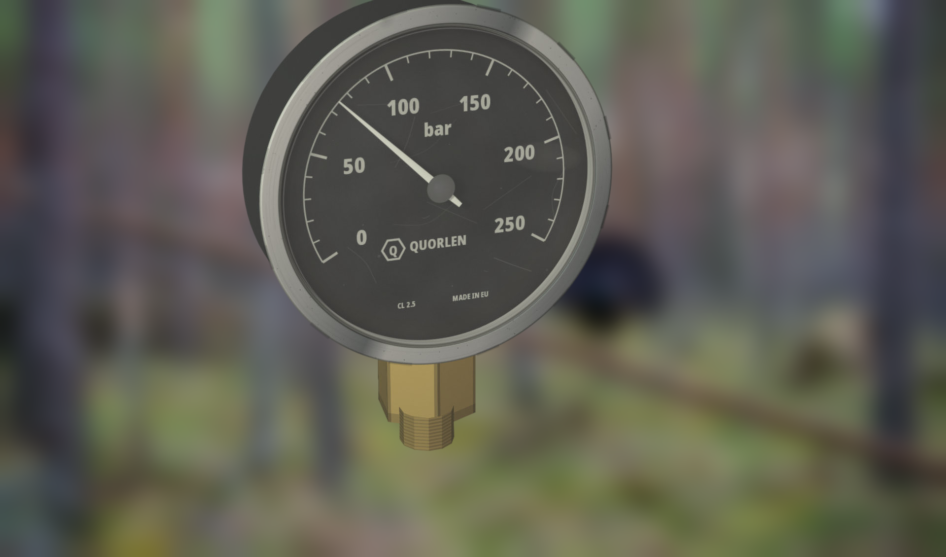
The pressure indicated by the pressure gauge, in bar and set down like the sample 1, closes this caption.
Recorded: 75
